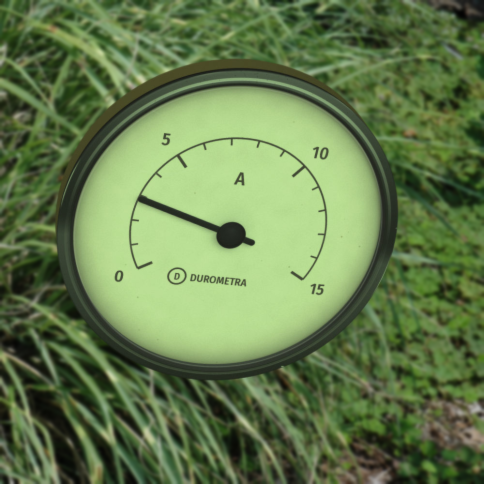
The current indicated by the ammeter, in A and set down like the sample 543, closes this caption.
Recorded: 3
